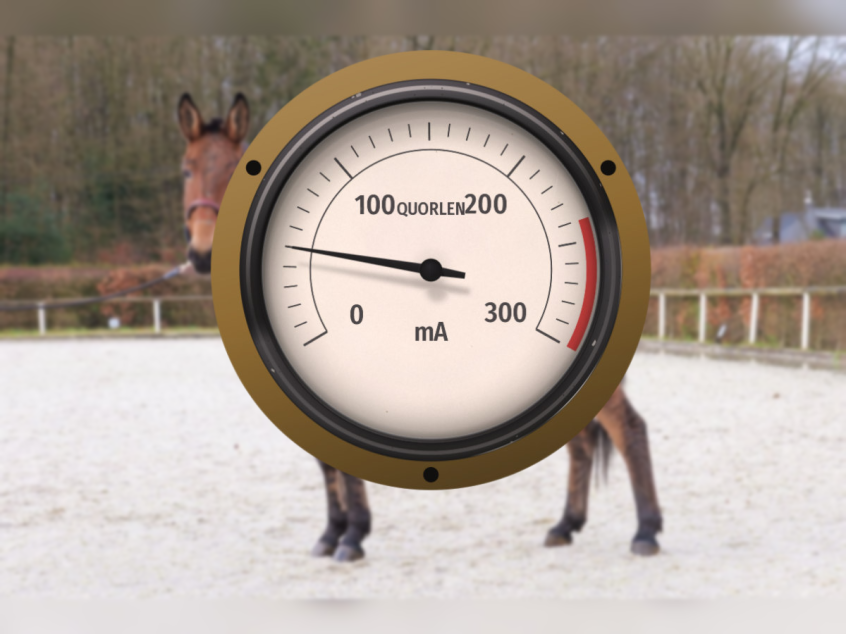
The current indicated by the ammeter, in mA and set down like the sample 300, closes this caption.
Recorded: 50
